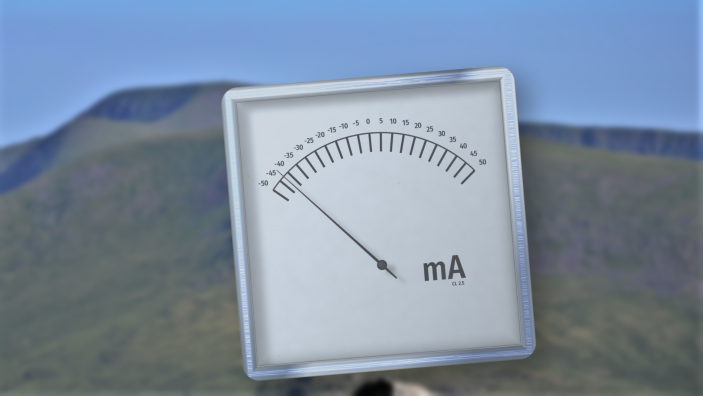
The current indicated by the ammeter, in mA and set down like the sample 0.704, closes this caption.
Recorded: -42.5
